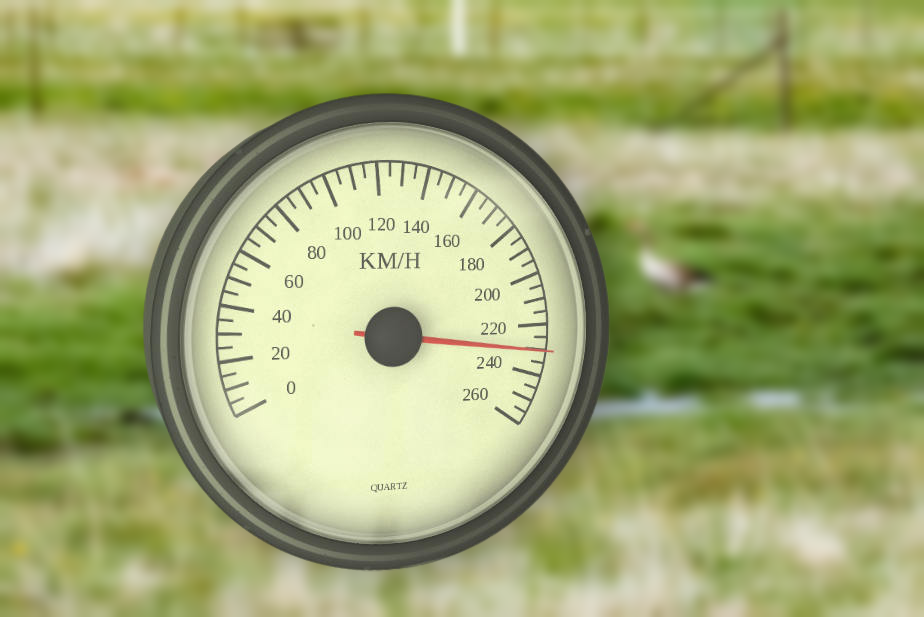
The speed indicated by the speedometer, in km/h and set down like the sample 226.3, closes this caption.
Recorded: 230
